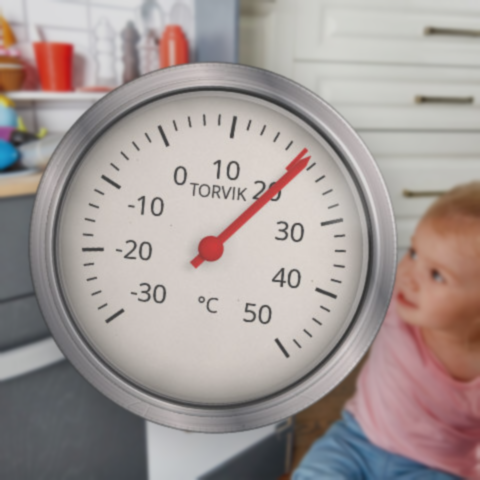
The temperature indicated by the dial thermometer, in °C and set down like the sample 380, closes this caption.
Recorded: 21
